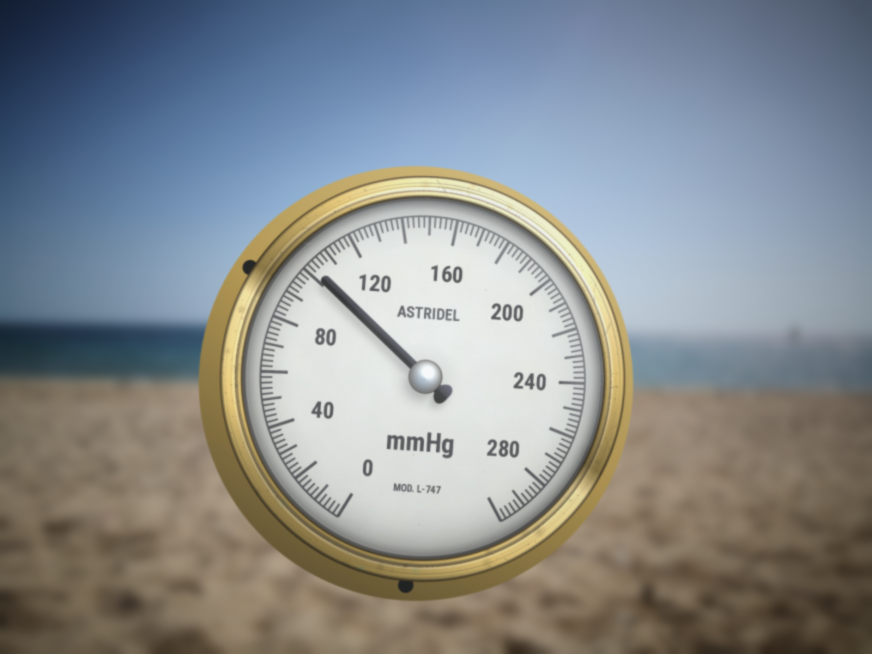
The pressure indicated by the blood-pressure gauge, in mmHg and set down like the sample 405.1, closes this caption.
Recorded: 102
